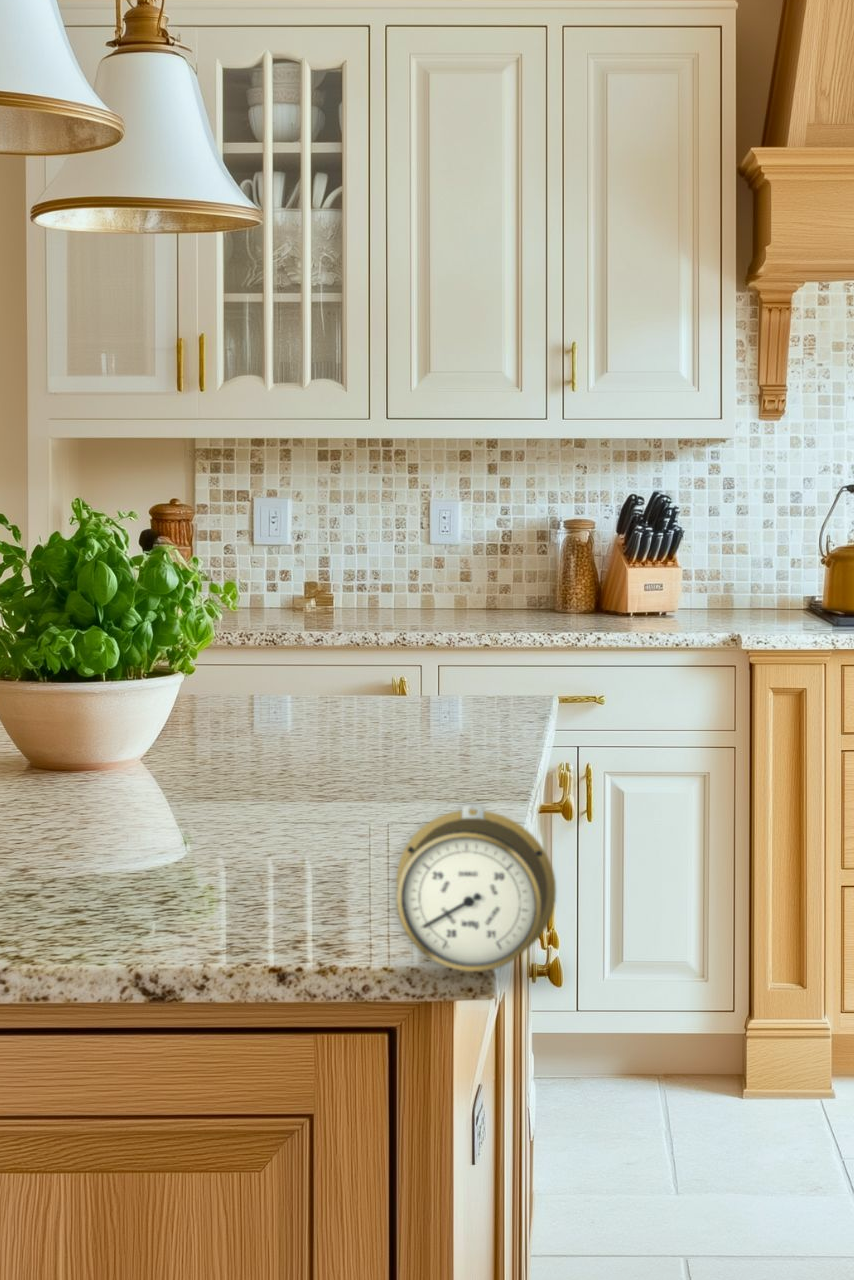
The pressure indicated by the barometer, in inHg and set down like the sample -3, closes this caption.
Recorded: 28.3
